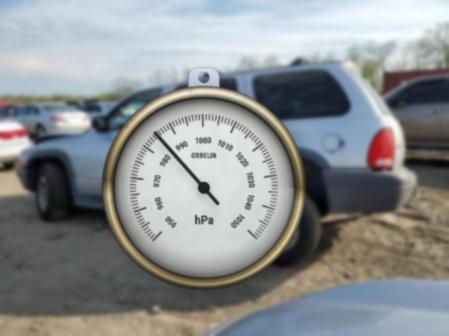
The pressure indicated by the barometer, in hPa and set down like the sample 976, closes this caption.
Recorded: 985
